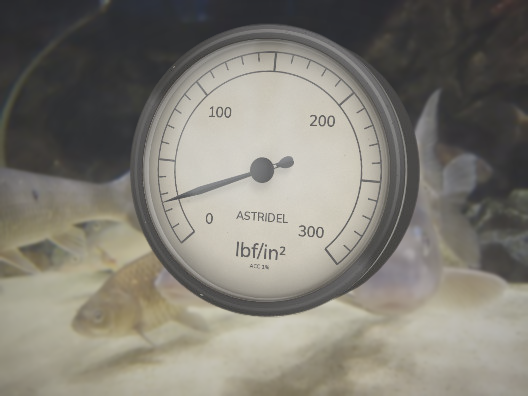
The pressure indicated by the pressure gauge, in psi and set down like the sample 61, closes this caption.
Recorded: 25
